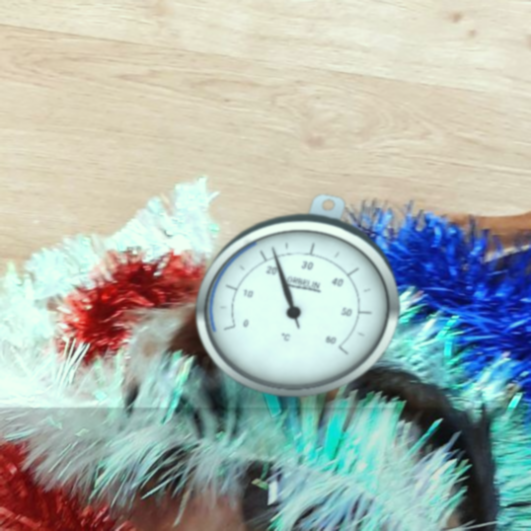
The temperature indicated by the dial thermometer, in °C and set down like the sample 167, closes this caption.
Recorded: 22.5
